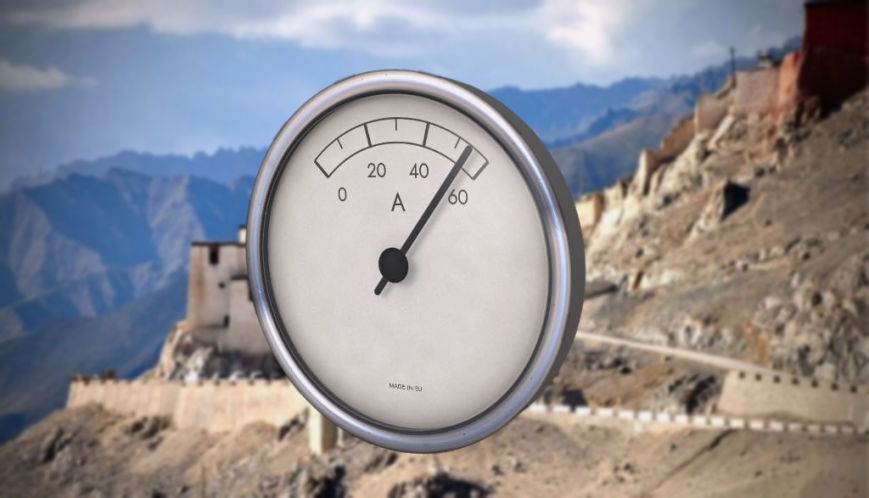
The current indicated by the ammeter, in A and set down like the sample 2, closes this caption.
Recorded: 55
